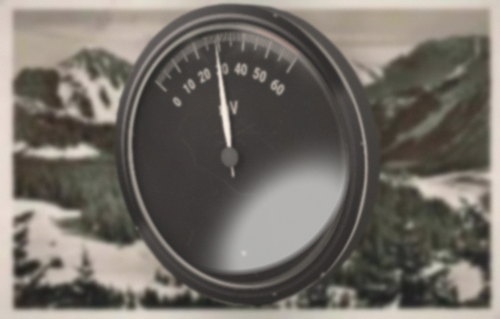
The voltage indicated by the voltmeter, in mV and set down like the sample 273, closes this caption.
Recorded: 30
